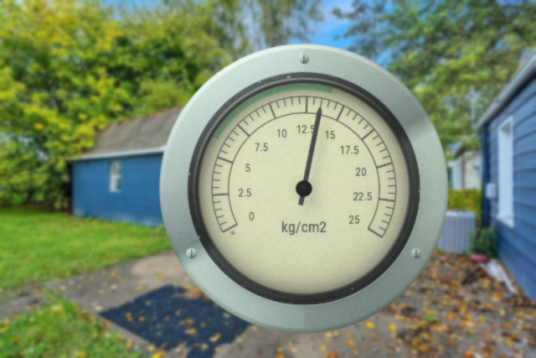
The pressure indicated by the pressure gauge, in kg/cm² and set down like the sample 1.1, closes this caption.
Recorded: 13.5
